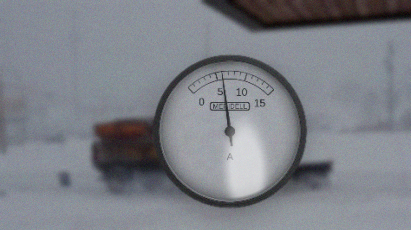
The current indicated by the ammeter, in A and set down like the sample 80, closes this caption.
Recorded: 6
